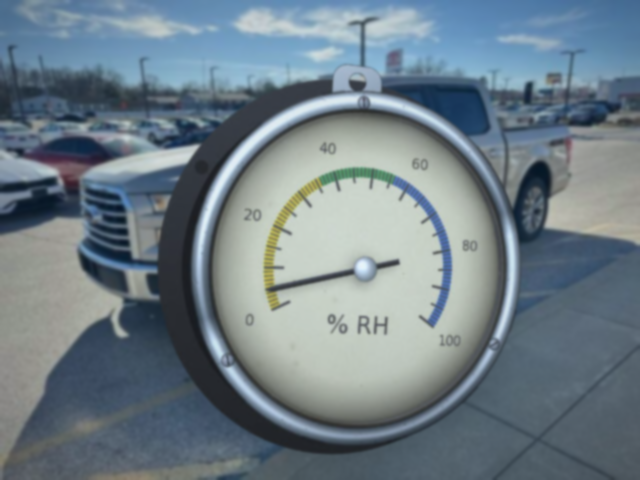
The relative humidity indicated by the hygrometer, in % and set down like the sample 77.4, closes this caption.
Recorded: 5
